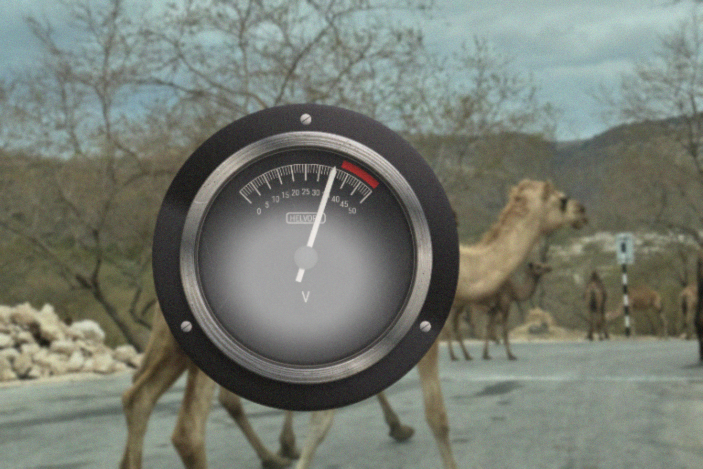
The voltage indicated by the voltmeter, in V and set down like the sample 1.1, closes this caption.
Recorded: 35
